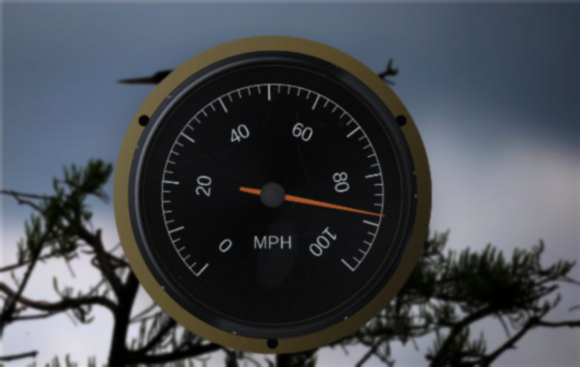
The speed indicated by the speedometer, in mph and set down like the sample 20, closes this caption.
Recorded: 88
